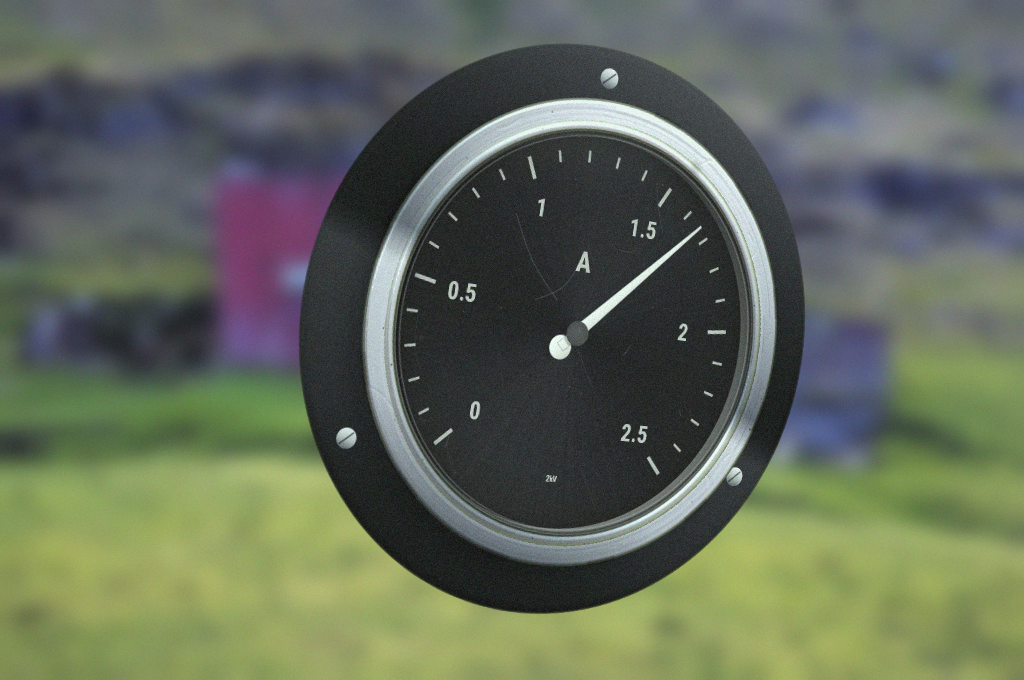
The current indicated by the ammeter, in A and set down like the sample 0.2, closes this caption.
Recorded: 1.65
